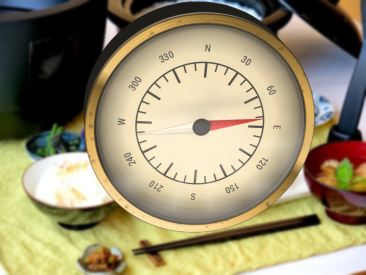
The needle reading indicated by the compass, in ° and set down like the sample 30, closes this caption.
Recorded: 80
